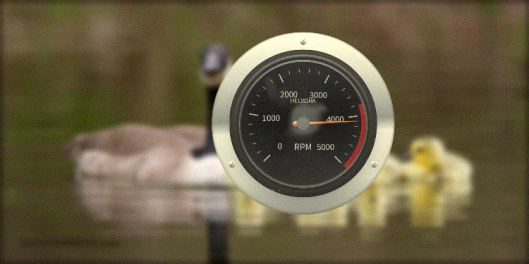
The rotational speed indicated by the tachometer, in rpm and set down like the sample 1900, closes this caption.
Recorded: 4100
